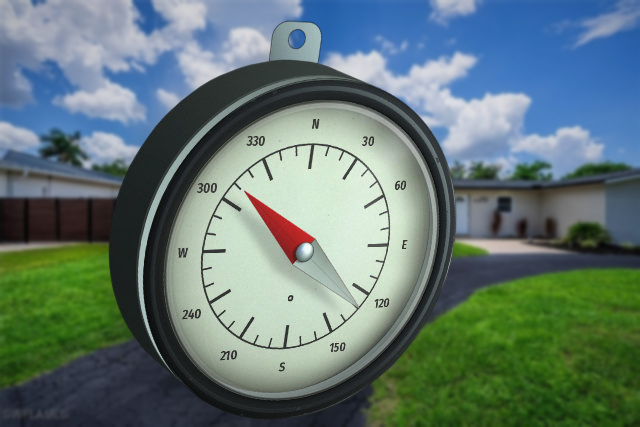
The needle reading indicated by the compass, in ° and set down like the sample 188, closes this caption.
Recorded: 310
